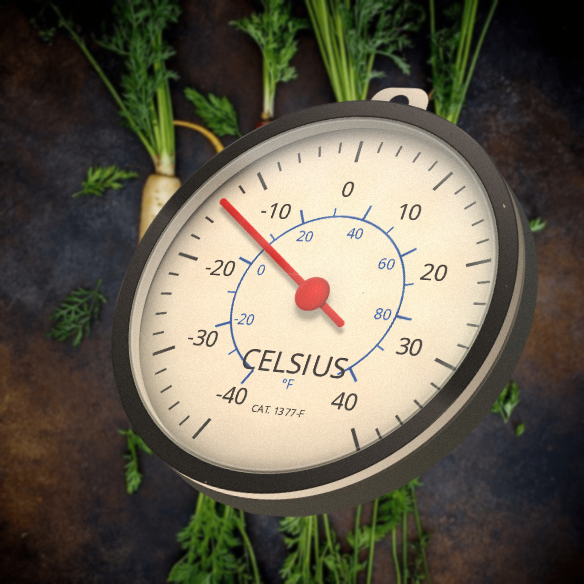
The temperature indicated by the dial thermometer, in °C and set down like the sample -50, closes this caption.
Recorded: -14
